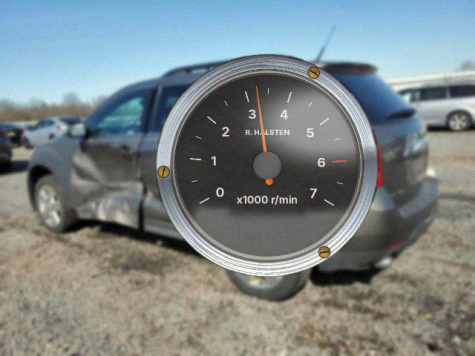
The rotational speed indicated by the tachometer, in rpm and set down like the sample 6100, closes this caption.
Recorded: 3250
